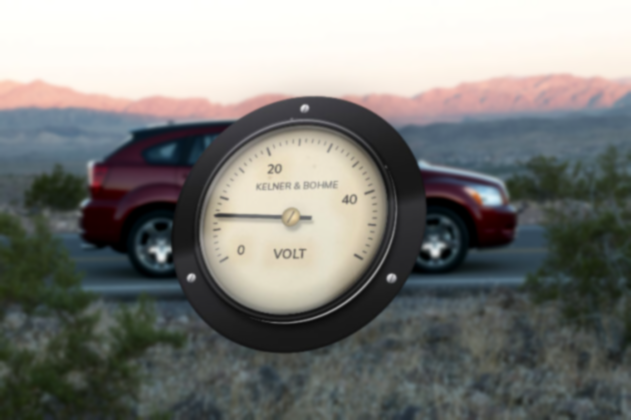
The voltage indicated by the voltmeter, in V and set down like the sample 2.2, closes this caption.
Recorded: 7
